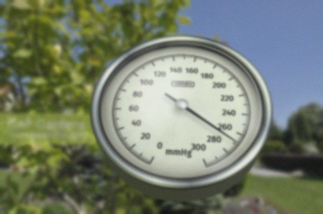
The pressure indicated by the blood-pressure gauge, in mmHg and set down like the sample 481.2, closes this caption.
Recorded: 270
